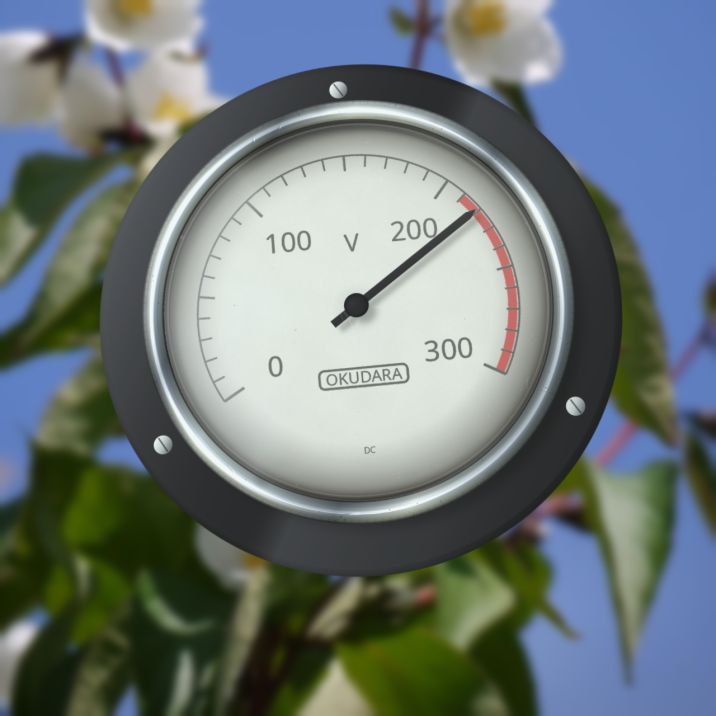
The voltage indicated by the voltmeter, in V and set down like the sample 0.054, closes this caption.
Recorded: 220
